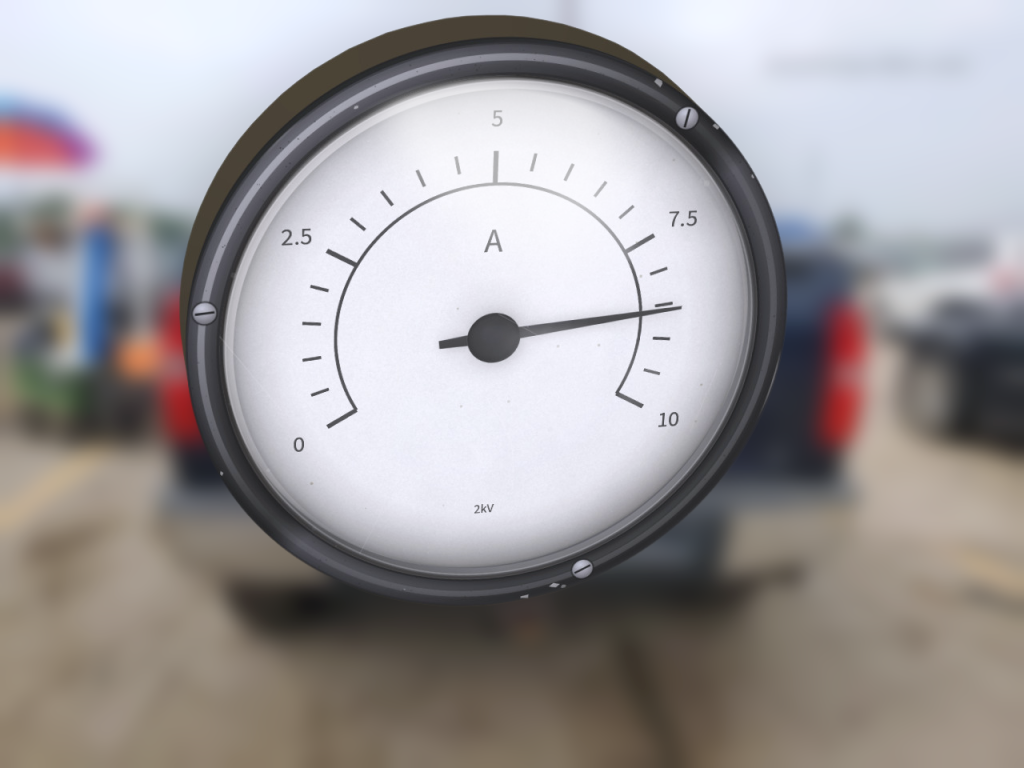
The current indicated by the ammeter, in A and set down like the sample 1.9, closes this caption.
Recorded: 8.5
